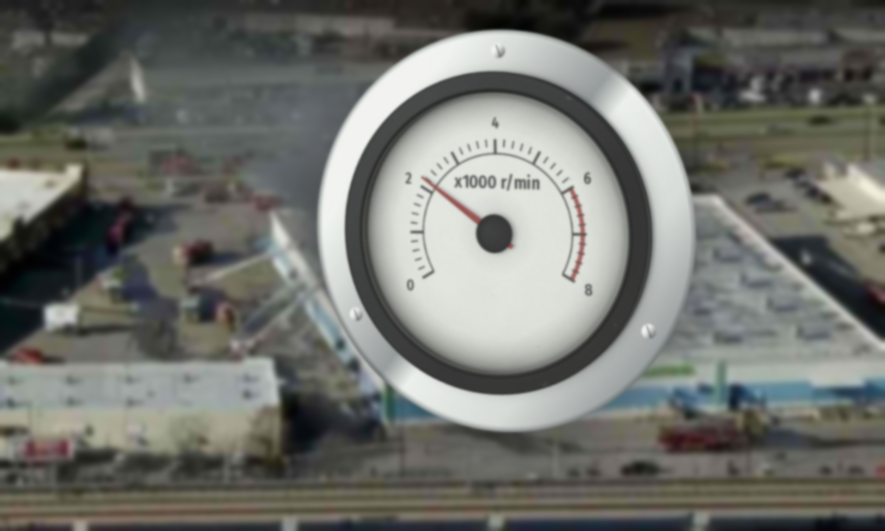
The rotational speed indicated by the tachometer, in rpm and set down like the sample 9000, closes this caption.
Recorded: 2200
